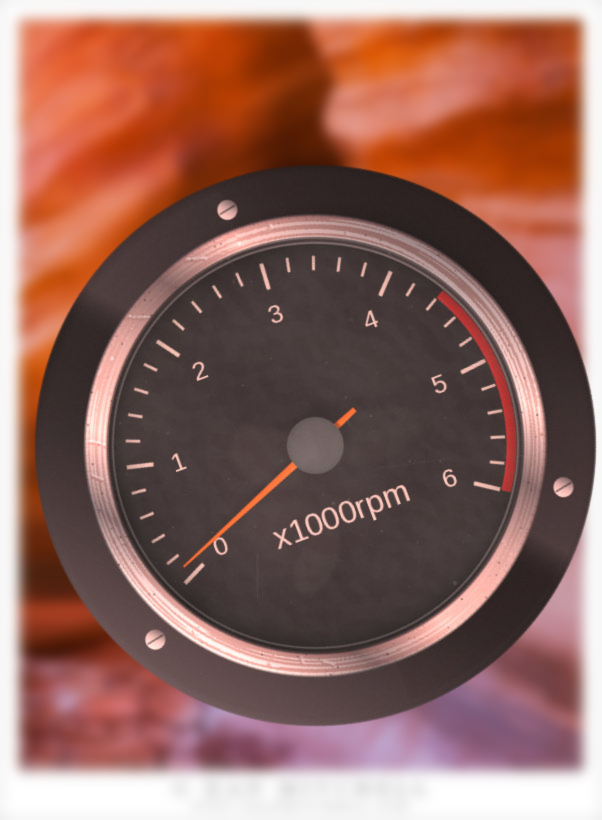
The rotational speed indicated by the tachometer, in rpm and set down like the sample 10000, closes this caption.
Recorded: 100
